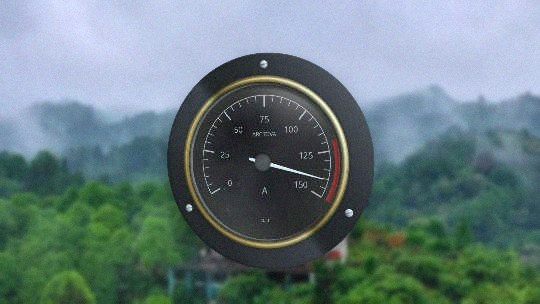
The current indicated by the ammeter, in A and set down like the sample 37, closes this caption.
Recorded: 140
